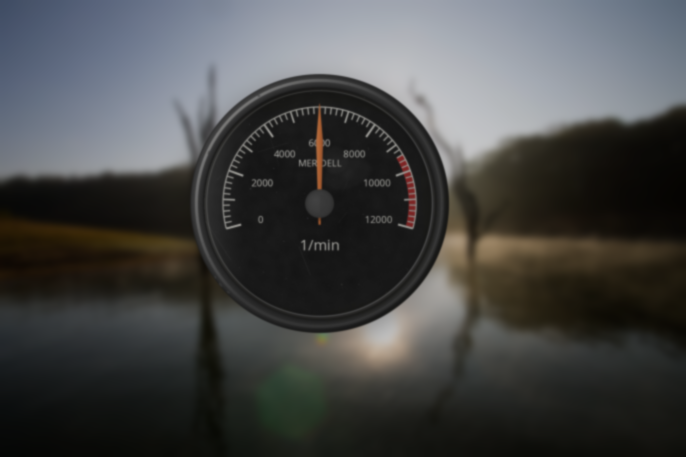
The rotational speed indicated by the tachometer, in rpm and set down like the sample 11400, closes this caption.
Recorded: 6000
